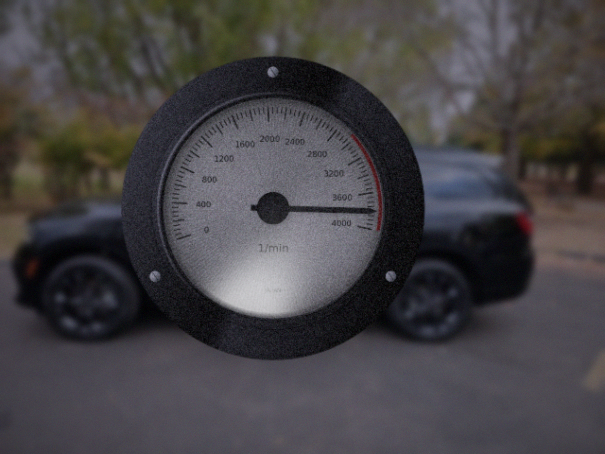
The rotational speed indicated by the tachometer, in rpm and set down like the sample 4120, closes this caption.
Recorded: 3800
